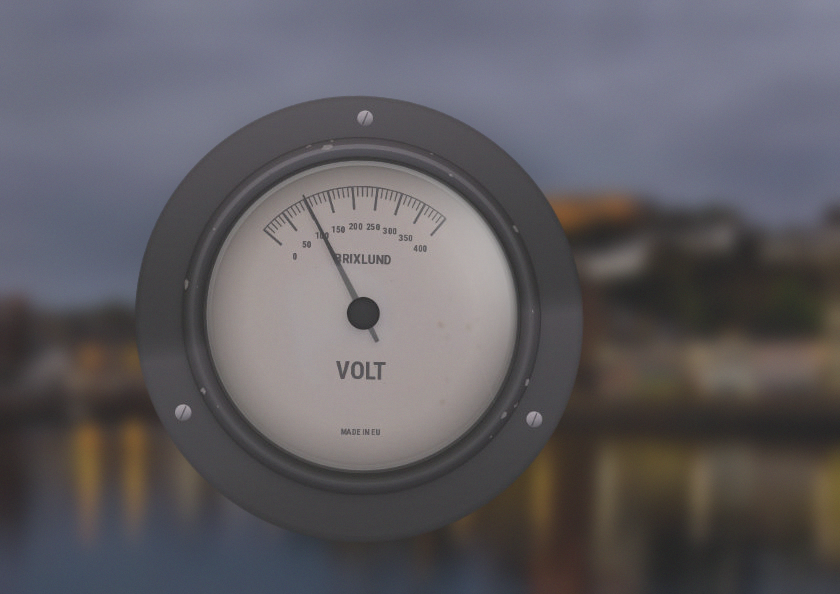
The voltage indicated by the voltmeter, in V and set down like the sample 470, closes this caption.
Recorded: 100
